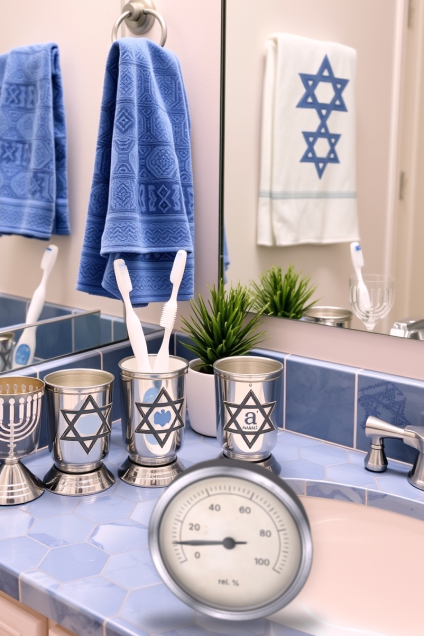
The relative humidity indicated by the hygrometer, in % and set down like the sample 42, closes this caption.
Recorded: 10
